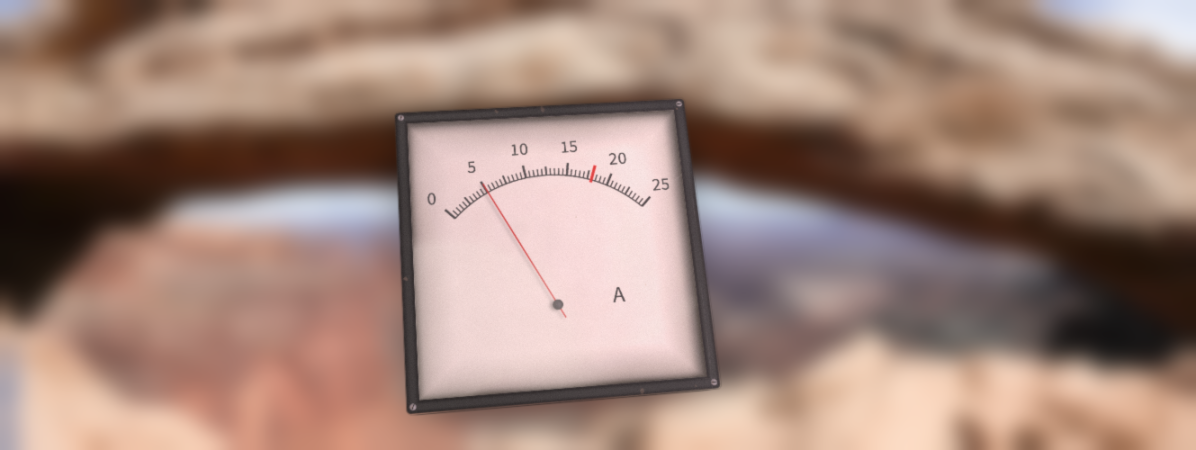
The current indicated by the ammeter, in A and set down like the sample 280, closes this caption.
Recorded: 5
